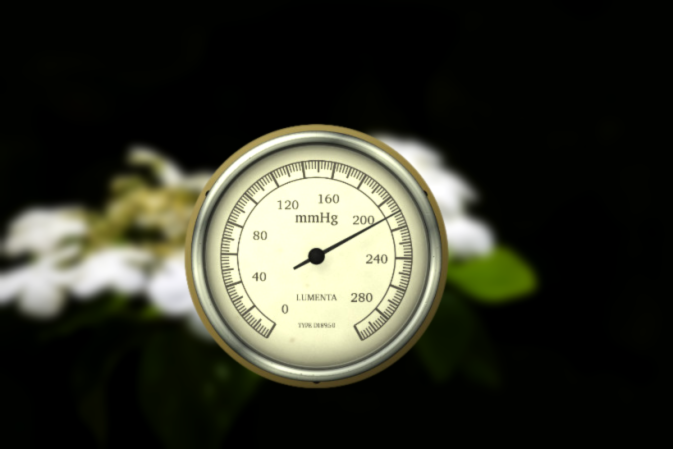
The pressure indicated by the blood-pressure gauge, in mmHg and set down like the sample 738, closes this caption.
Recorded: 210
